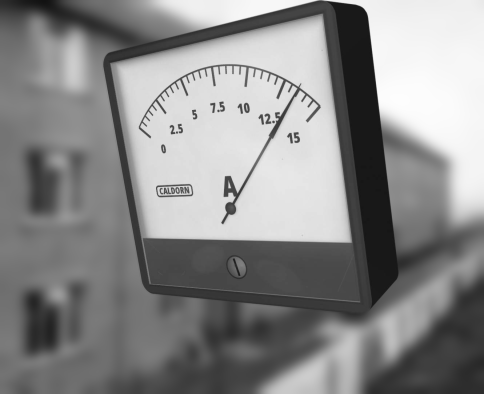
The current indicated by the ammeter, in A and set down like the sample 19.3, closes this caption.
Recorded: 13.5
